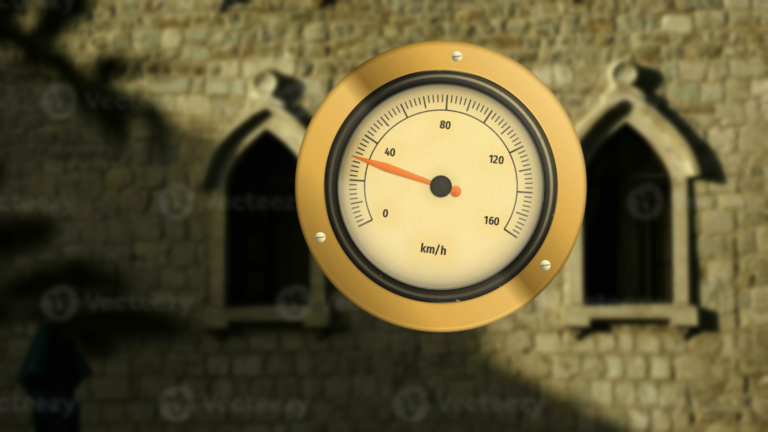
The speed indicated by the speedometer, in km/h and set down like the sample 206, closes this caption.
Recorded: 30
